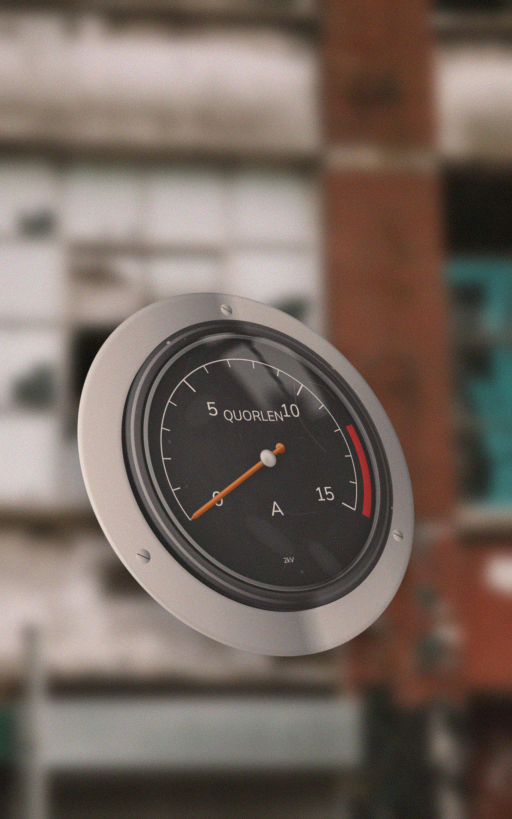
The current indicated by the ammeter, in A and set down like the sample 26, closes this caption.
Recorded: 0
